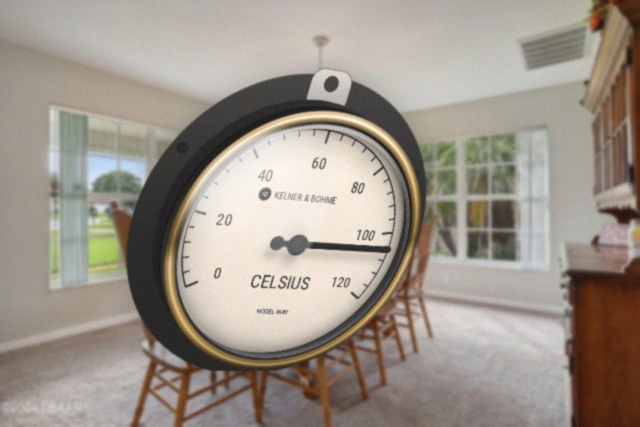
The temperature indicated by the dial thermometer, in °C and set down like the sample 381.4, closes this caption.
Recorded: 104
